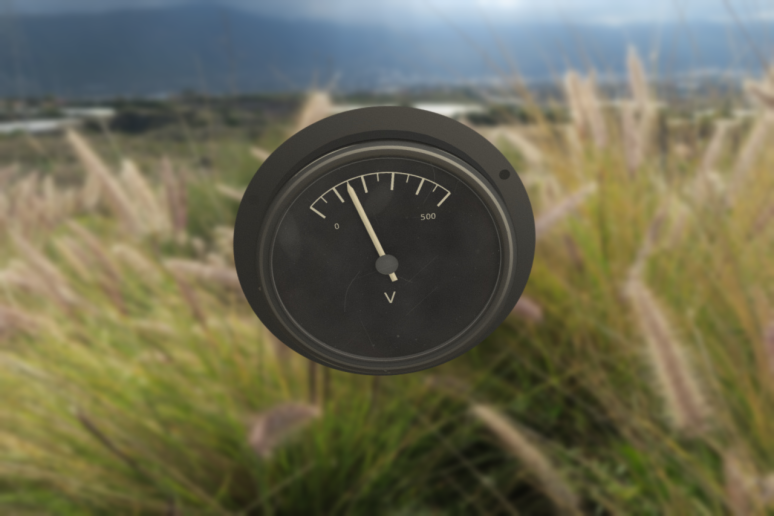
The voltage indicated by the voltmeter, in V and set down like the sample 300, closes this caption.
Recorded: 150
